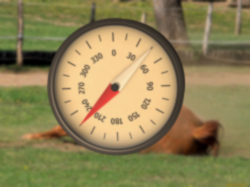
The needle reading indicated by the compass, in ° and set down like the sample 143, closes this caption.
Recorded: 225
